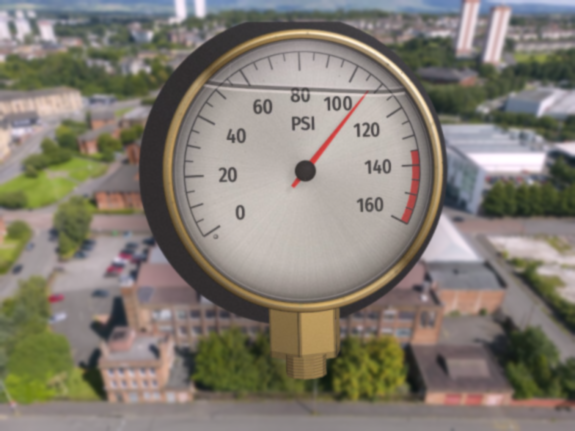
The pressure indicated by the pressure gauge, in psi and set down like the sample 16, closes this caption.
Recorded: 107.5
